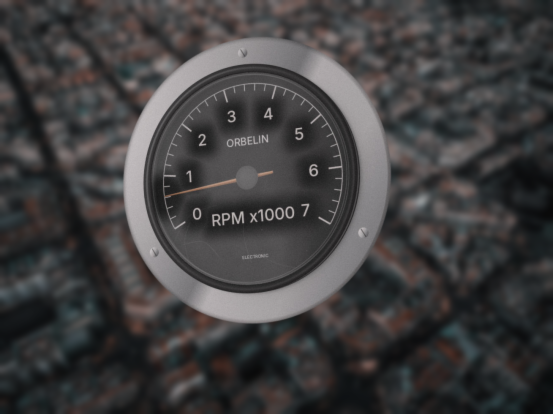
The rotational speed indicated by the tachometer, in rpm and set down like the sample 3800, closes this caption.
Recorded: 600
